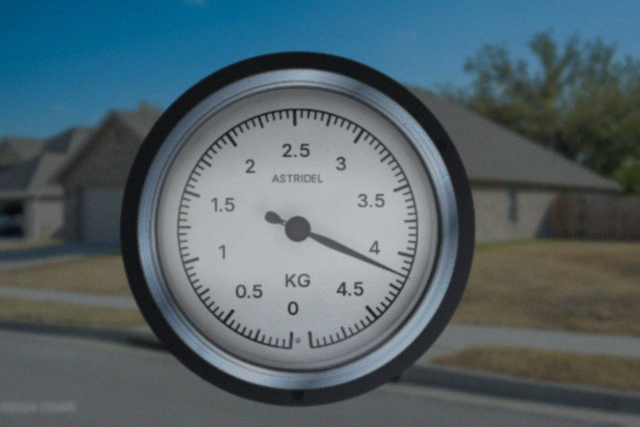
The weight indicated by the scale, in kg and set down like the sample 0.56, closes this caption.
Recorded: 4.15
